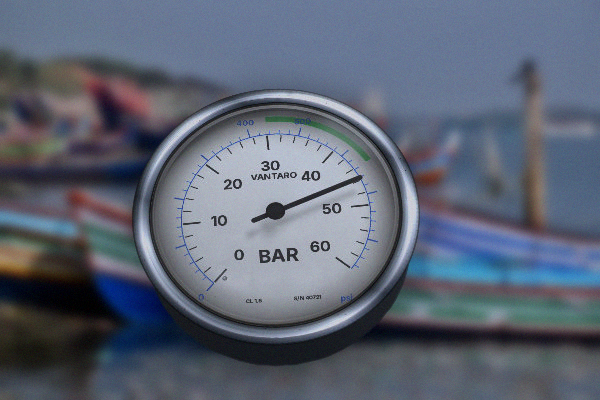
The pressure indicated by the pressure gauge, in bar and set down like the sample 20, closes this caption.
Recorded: 46
